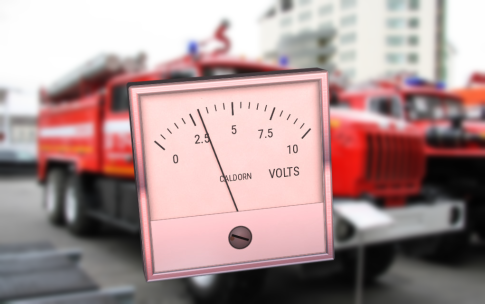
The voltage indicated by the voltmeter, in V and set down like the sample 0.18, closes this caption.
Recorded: 3
